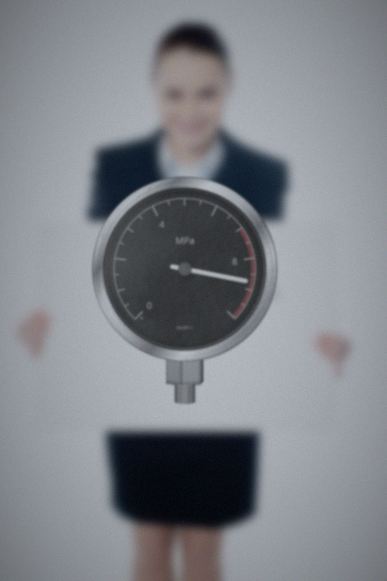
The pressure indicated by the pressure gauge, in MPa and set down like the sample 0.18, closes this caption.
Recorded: 8.75
